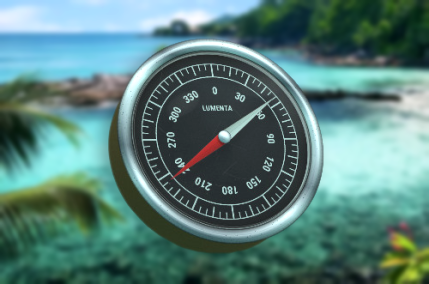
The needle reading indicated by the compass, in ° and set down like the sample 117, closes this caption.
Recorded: 235
